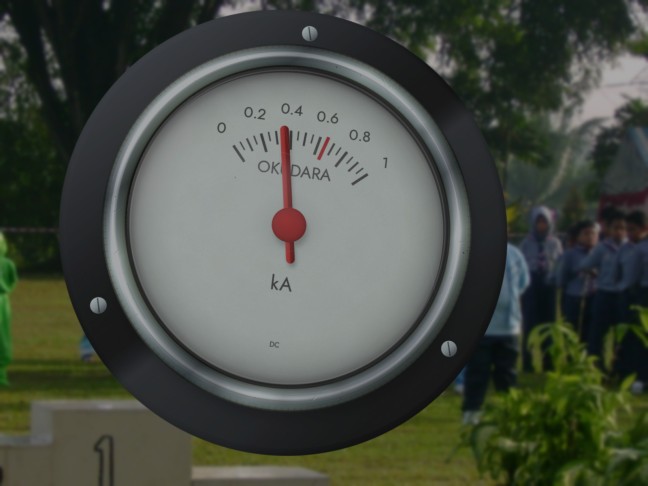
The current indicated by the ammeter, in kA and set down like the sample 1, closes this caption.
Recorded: 0.35
